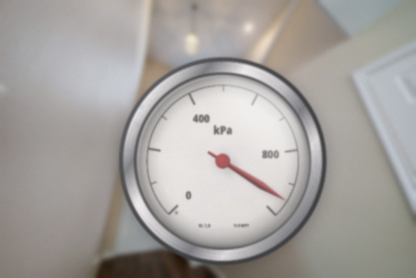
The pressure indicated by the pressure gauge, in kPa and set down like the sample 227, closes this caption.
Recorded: 950
